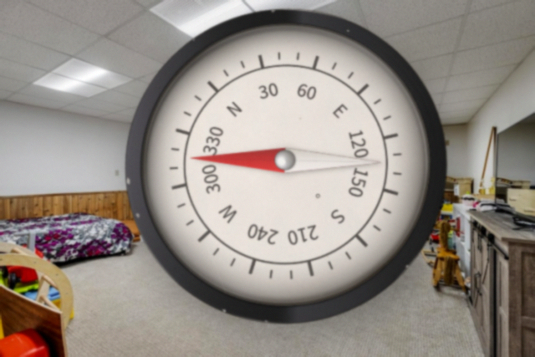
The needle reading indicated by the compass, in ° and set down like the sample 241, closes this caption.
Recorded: 315
